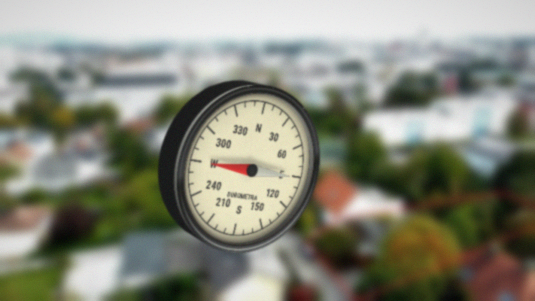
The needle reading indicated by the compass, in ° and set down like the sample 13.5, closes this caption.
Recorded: 270
